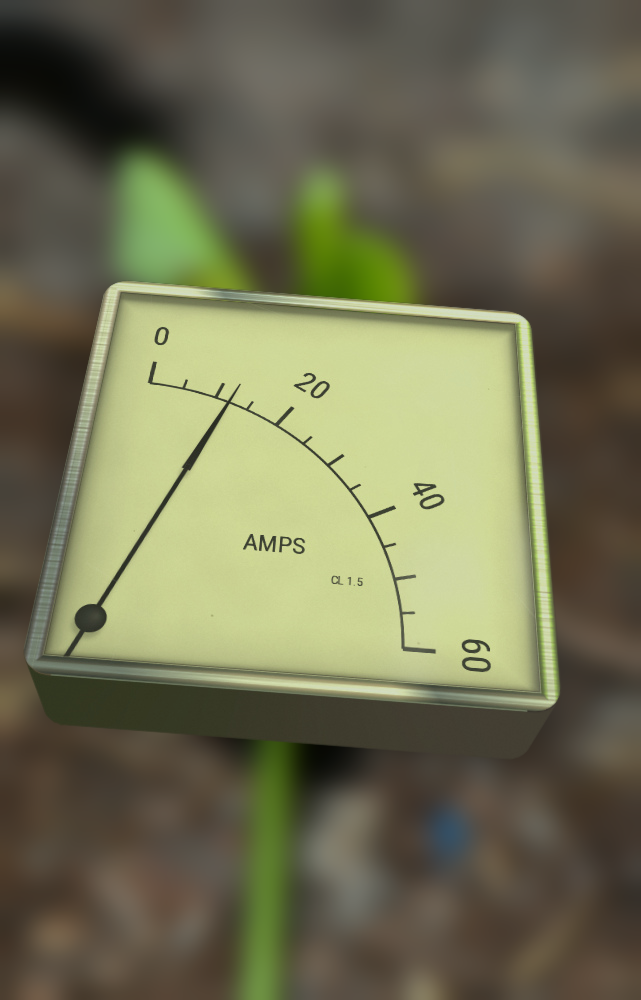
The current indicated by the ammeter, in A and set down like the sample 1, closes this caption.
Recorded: 12.5
